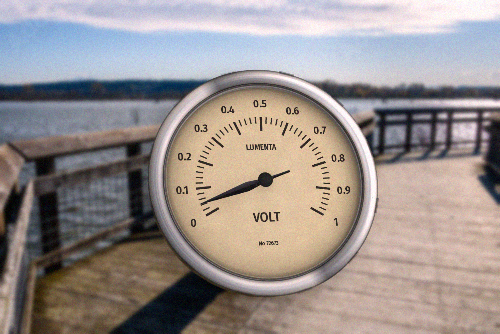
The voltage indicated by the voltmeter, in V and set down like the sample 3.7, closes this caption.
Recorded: 0.04
